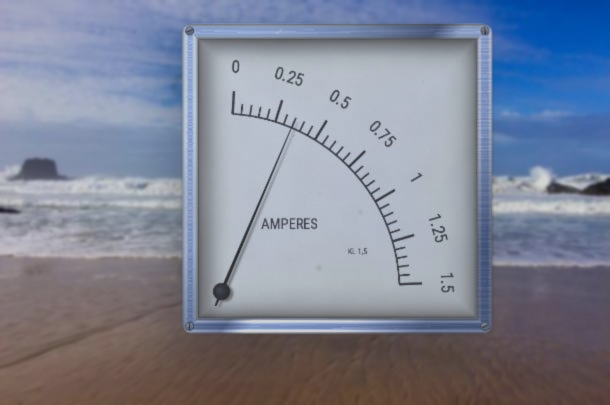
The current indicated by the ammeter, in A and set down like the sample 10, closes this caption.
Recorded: 0.35
